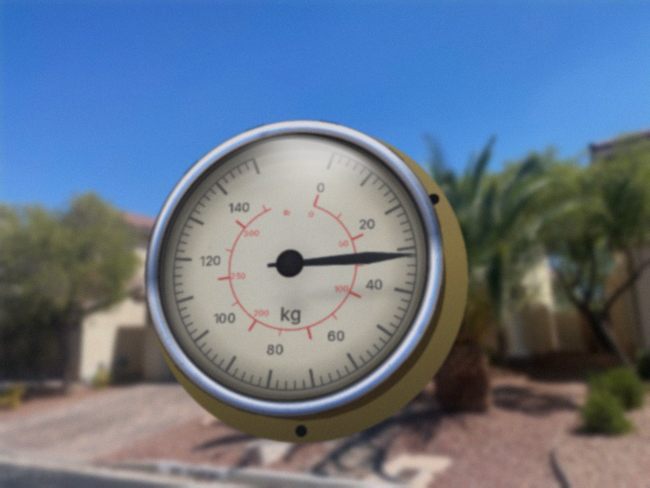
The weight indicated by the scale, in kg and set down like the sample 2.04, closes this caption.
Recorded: 32
